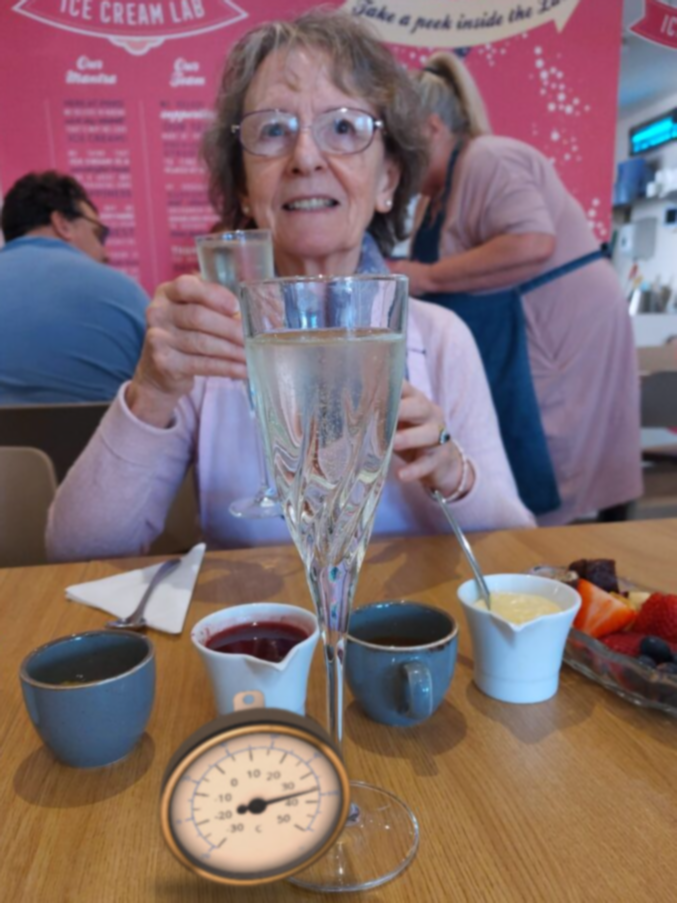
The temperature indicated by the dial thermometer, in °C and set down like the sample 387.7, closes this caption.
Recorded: 35
